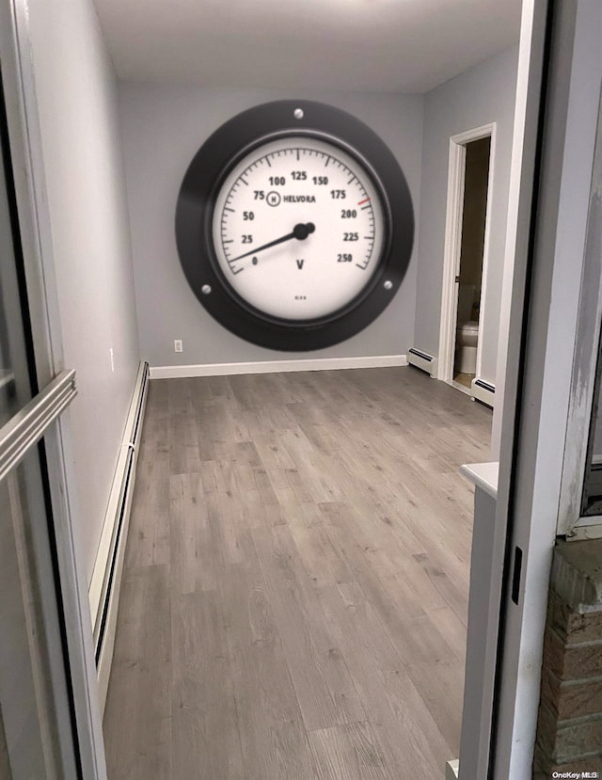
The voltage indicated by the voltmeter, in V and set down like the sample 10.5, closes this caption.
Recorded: 10
